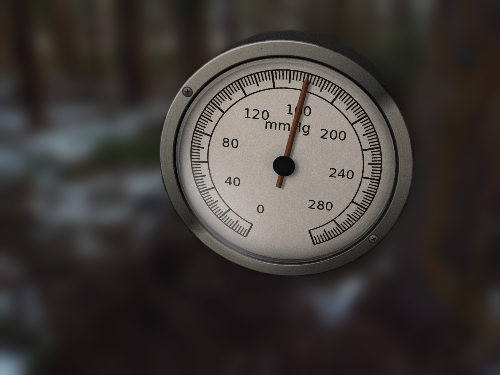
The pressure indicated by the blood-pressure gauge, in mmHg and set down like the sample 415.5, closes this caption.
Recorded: 160
